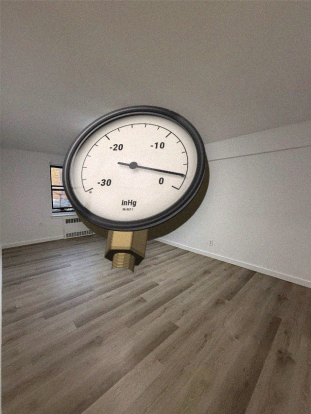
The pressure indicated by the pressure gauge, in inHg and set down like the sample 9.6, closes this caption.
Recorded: -2
